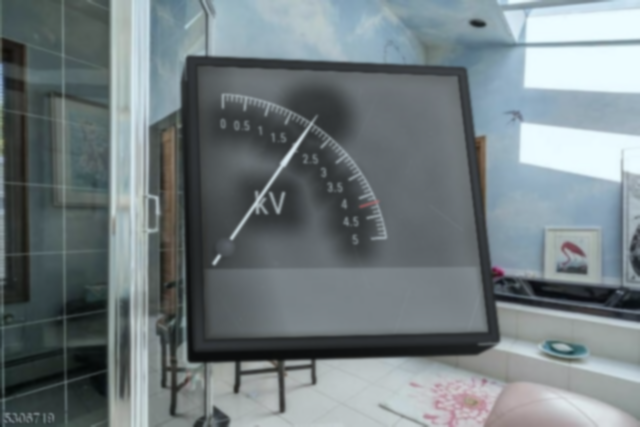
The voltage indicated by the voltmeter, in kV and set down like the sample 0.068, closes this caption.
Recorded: 2
